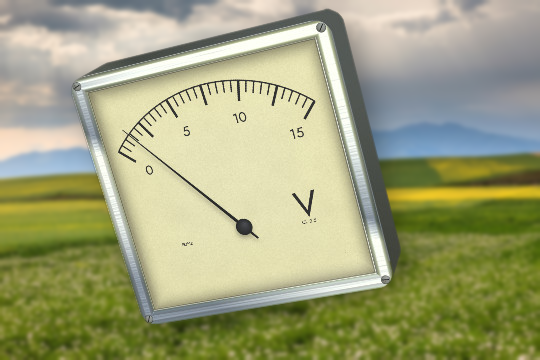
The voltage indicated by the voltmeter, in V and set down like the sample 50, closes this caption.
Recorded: 1.5
